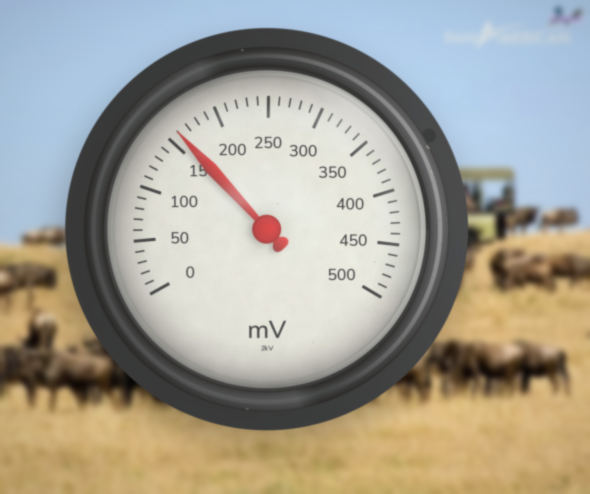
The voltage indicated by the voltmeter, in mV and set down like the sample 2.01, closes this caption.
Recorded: 160
